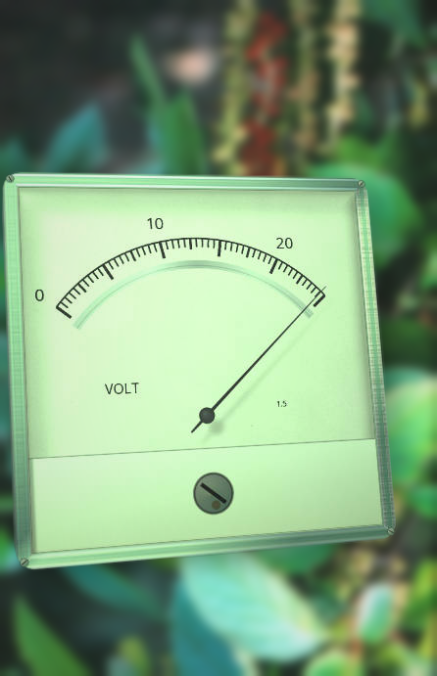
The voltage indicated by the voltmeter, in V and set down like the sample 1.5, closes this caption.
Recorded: 24.5
